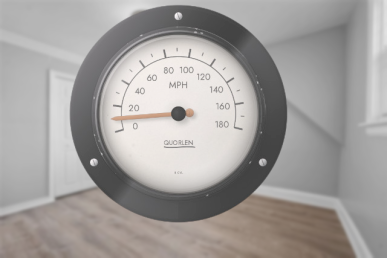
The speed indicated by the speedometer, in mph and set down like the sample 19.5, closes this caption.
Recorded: 10
